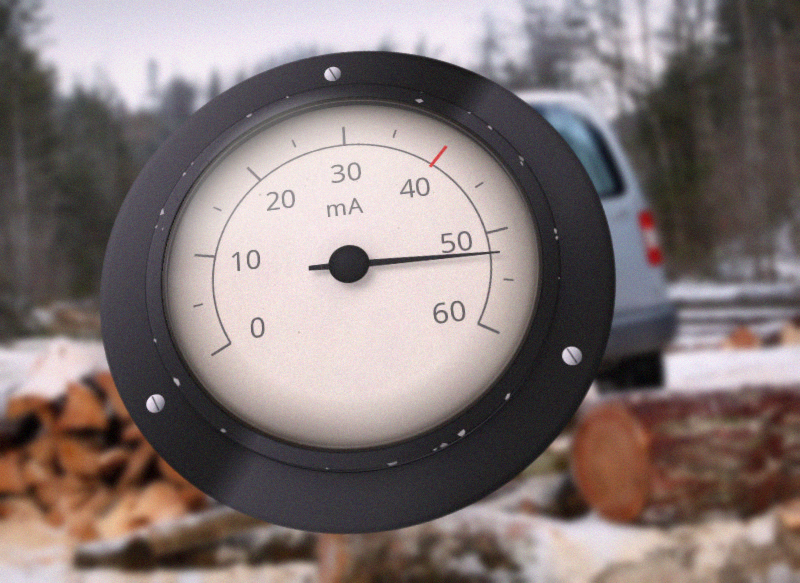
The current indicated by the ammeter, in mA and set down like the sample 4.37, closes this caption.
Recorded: 52.5
